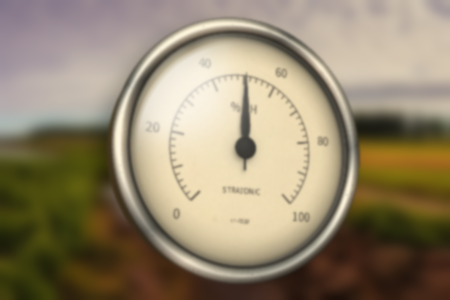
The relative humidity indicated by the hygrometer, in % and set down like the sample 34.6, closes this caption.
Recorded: 50
